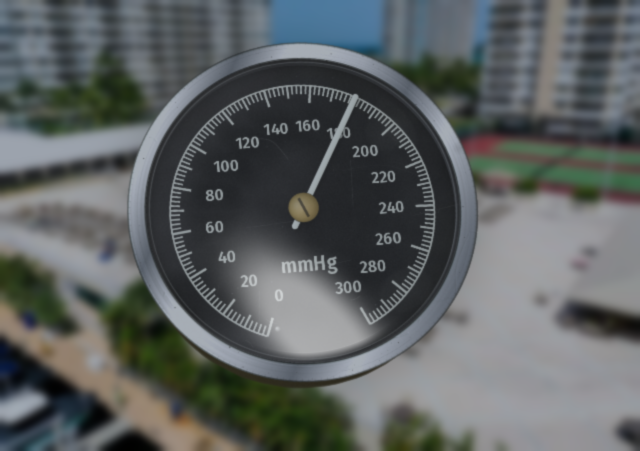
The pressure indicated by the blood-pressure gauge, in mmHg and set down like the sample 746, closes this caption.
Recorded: 180
